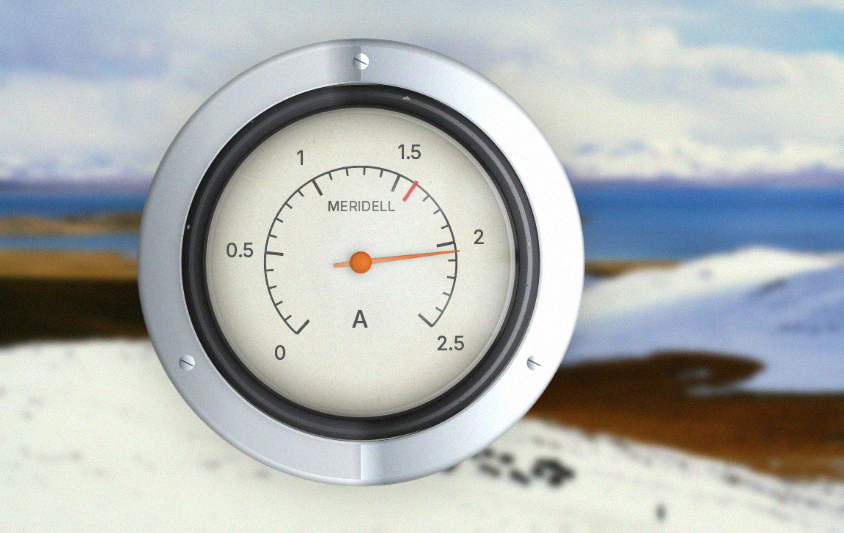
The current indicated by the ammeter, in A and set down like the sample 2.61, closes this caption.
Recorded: 2.05
